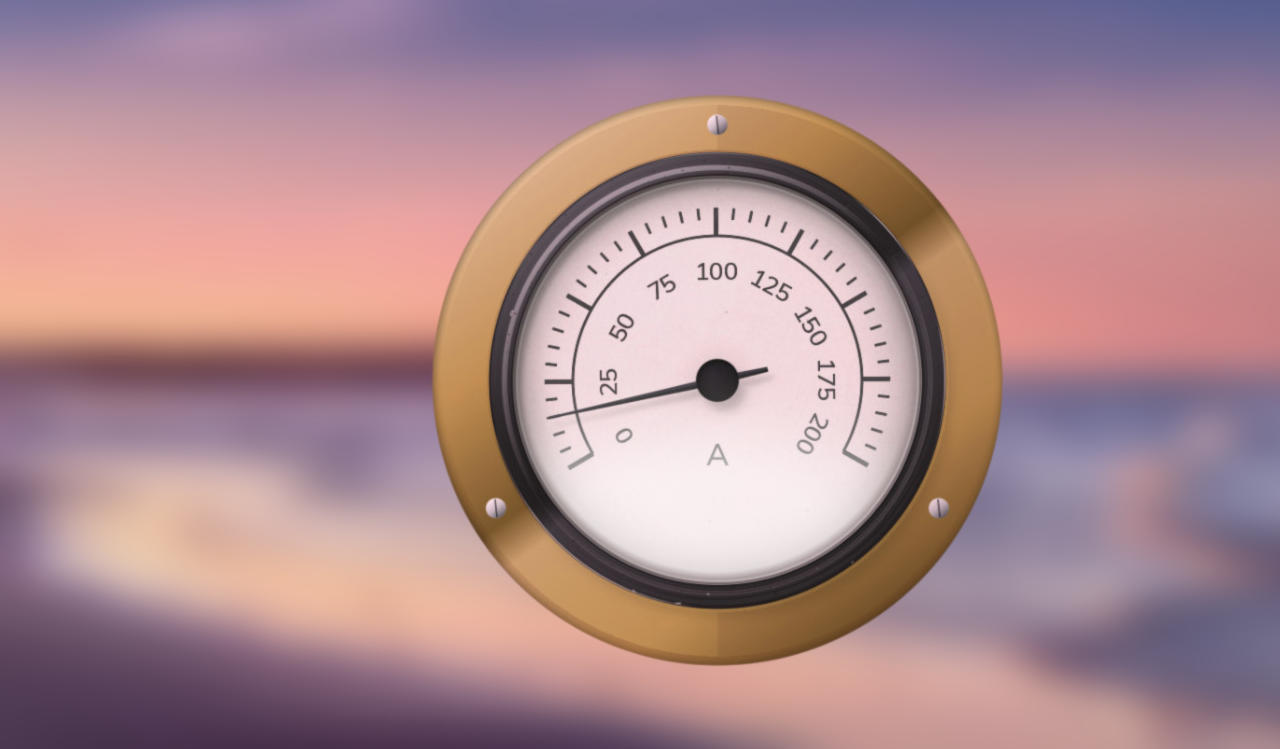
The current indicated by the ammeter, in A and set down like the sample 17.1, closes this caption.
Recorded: 15
